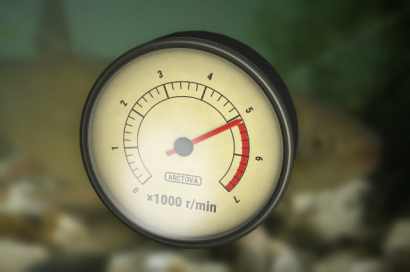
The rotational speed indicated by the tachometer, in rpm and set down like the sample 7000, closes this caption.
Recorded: 5100
